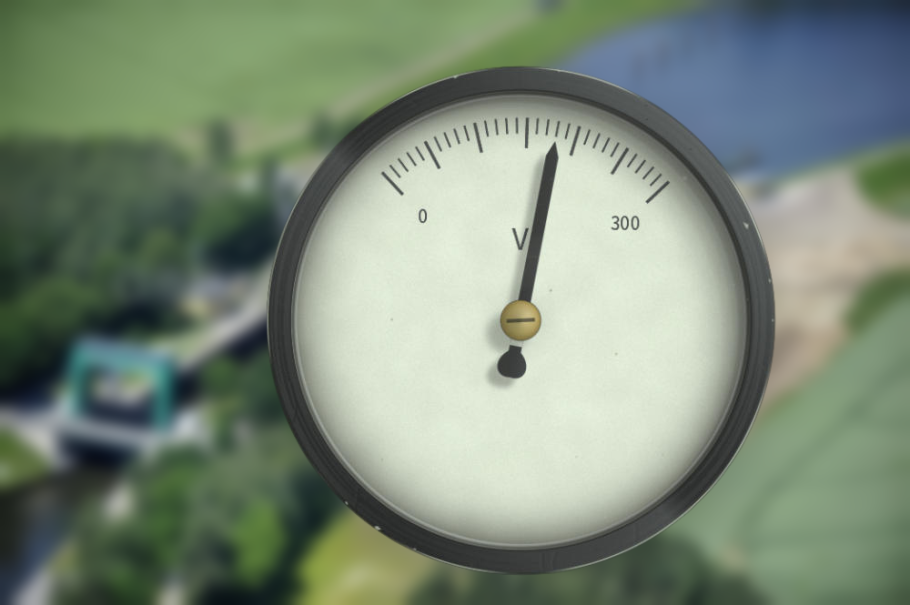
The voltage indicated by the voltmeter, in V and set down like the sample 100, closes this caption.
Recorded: 180
